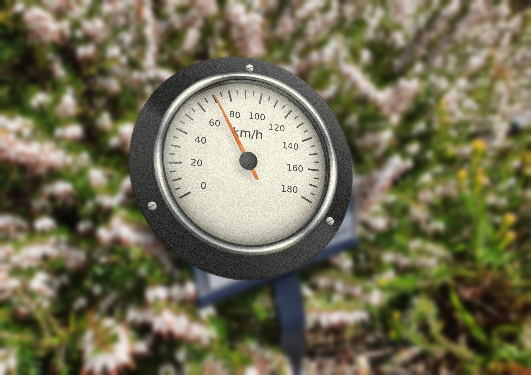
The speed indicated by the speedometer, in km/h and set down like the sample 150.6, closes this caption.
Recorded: 70
